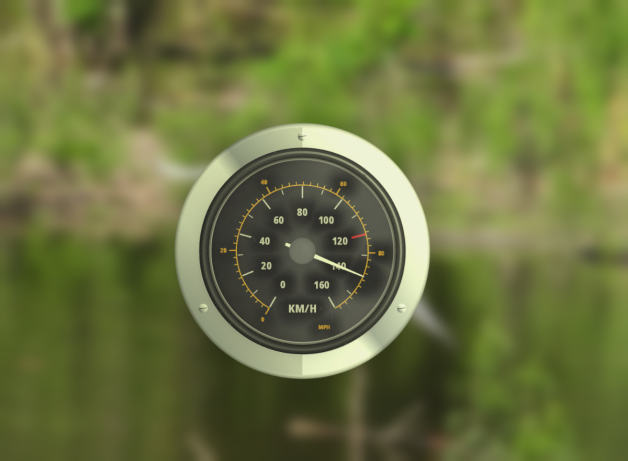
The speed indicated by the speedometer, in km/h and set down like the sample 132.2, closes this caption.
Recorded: 140
